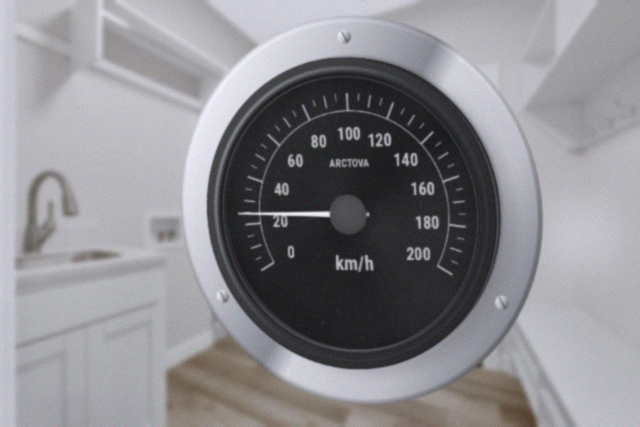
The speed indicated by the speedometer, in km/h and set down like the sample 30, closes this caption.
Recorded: 25
